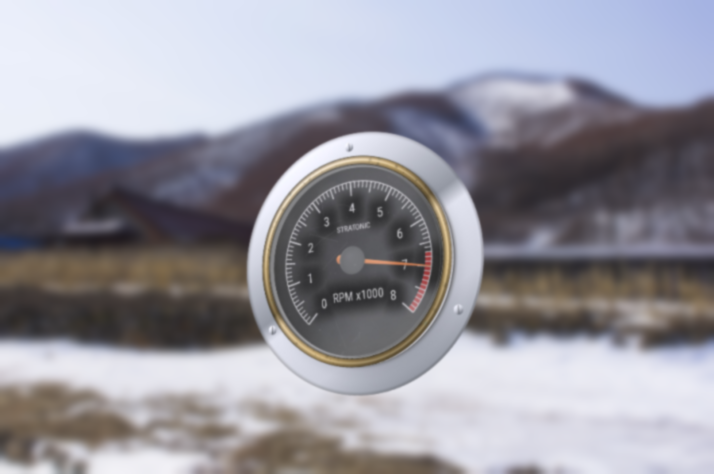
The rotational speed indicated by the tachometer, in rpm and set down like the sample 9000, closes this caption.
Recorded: 7000
